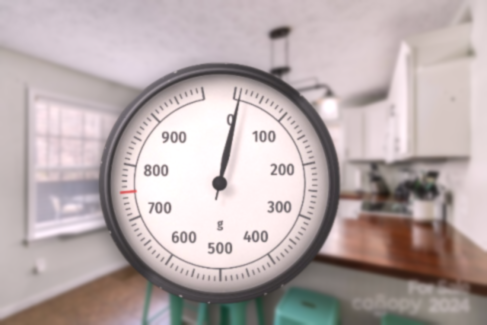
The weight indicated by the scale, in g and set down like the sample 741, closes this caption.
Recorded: 10
